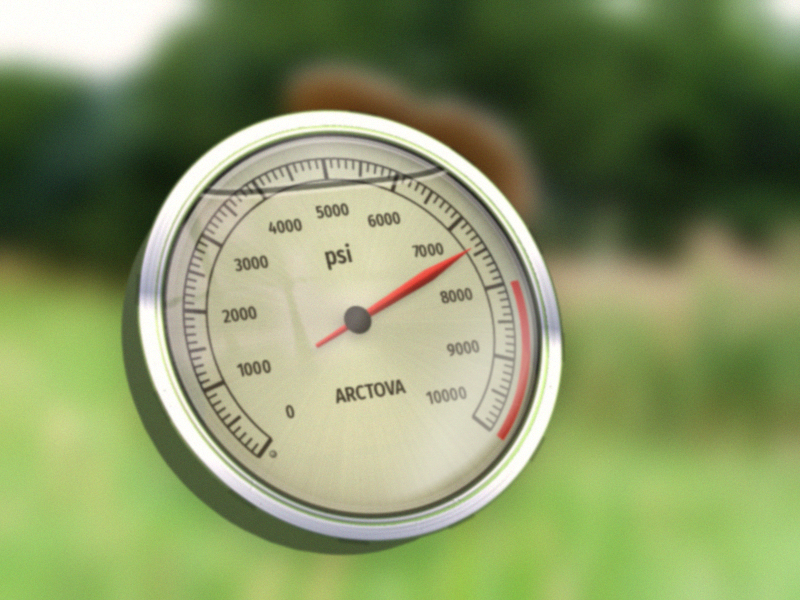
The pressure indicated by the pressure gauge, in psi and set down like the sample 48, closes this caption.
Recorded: 7400
